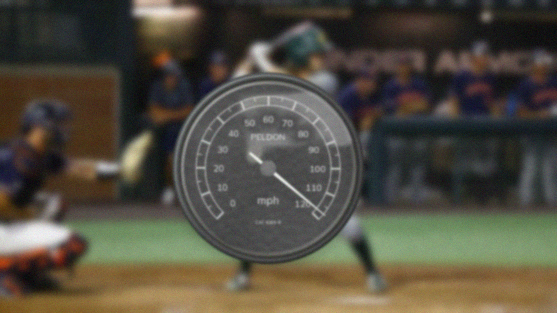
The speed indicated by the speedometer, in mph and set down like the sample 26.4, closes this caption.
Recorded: 117.5
